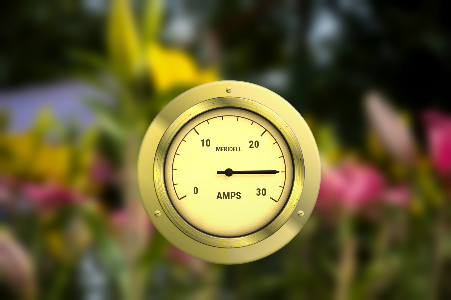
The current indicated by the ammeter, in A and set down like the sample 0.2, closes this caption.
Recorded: 26
